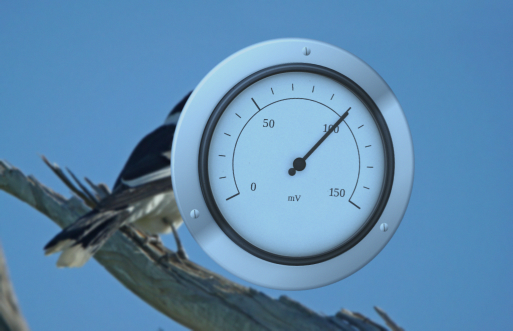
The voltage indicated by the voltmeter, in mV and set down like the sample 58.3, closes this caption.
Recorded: 100
